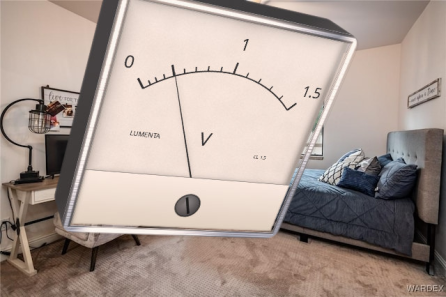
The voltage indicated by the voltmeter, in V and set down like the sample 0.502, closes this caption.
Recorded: 0.5
